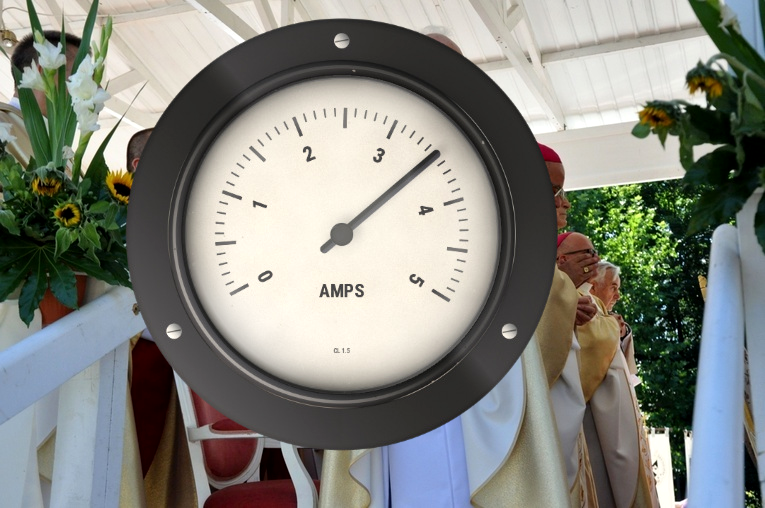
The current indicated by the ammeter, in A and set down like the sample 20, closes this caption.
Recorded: 3.5
